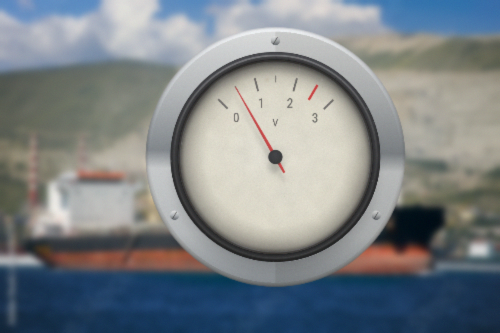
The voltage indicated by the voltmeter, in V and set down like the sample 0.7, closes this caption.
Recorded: 0.5
